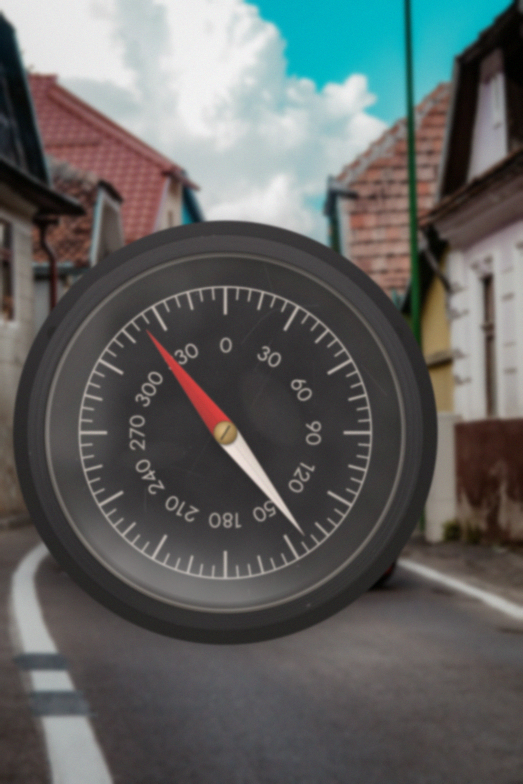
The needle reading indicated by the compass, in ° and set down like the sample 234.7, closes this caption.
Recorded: 322.5
